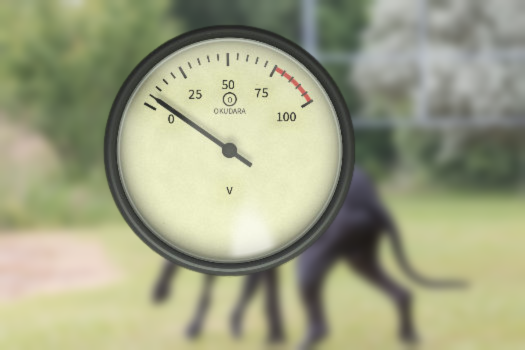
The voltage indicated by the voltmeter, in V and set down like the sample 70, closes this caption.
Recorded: 5
